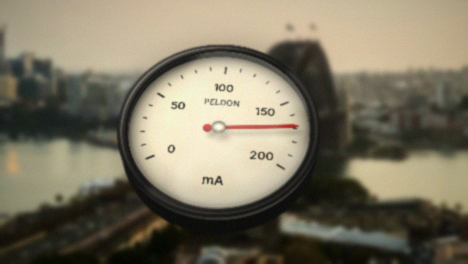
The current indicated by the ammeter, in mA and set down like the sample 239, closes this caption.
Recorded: 170
